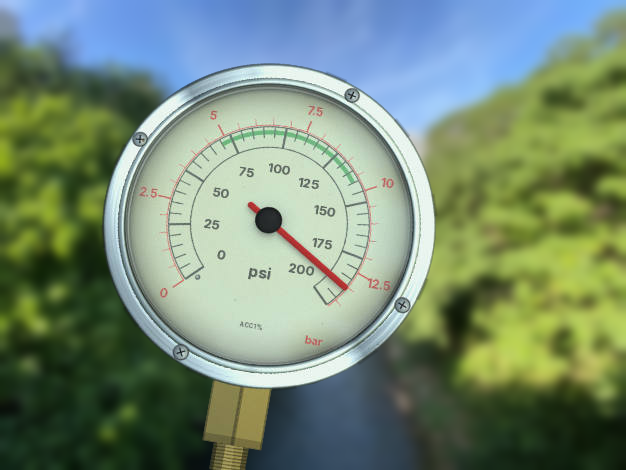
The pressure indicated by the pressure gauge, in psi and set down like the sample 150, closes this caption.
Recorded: 190
